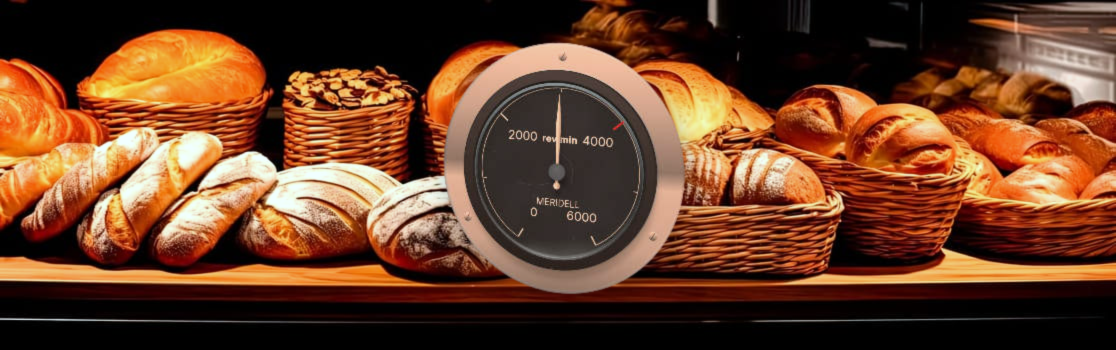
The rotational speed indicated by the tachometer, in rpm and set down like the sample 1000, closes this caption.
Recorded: 3000
